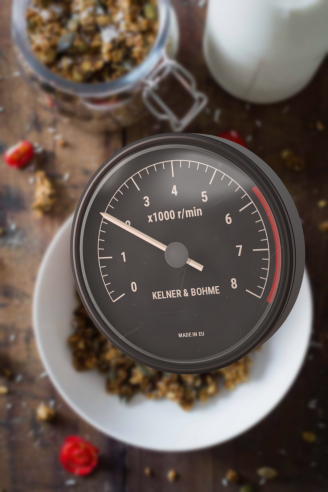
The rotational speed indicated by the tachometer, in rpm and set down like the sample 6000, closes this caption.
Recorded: 2000
